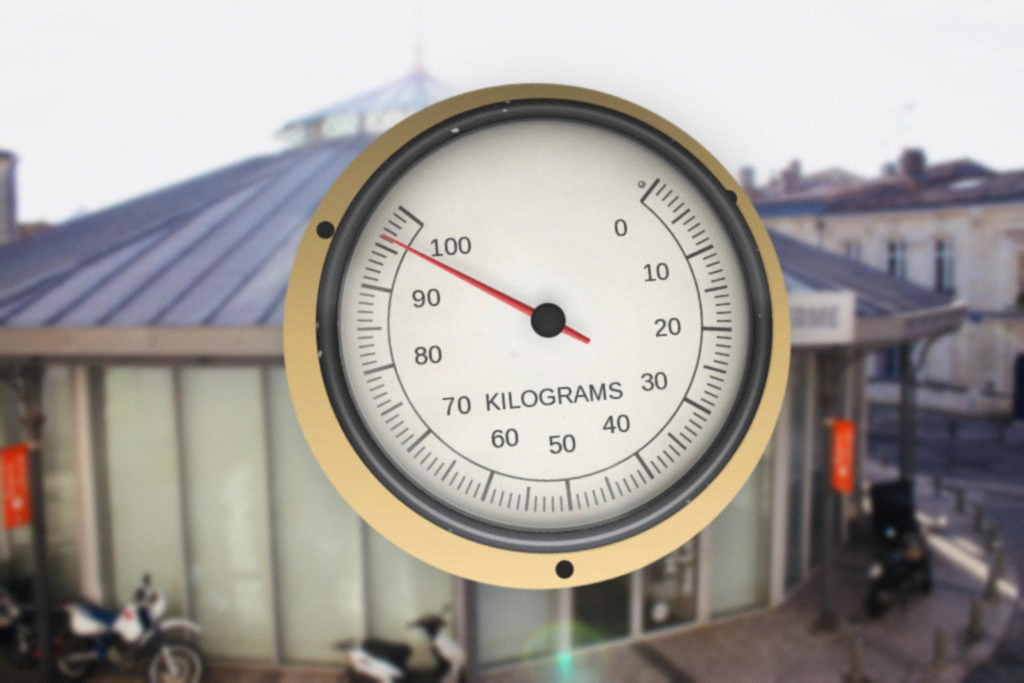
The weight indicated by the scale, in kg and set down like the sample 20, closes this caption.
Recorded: 96
